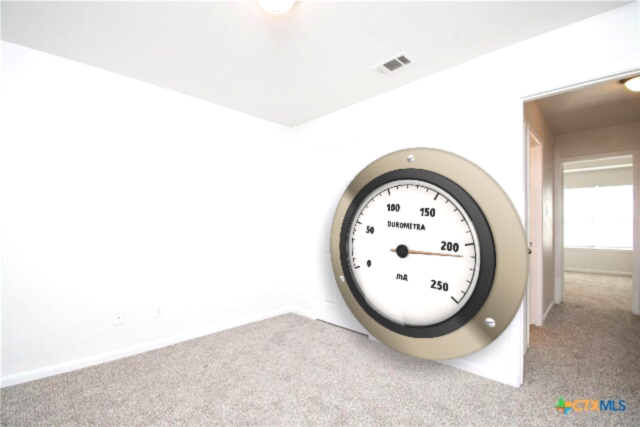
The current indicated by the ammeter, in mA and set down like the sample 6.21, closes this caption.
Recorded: 210
